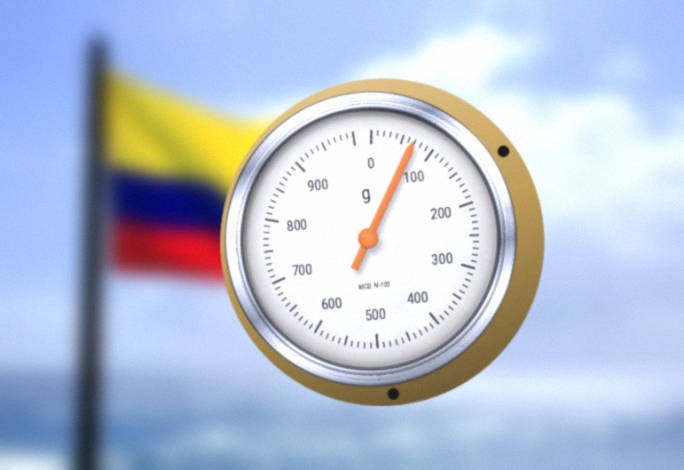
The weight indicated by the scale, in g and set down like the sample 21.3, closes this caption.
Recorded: 70
